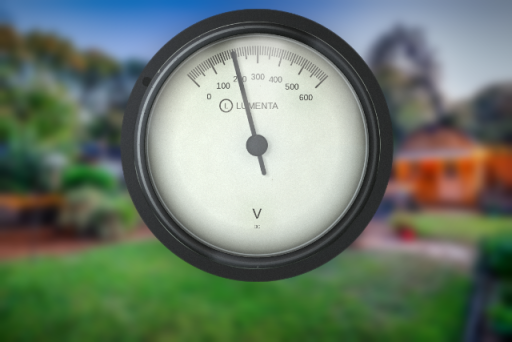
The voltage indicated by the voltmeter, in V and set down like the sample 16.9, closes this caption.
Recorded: 200
